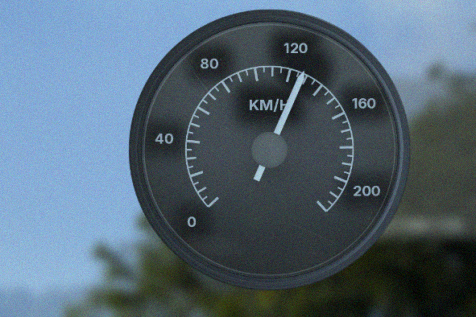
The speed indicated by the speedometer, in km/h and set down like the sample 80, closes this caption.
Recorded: 127.5
